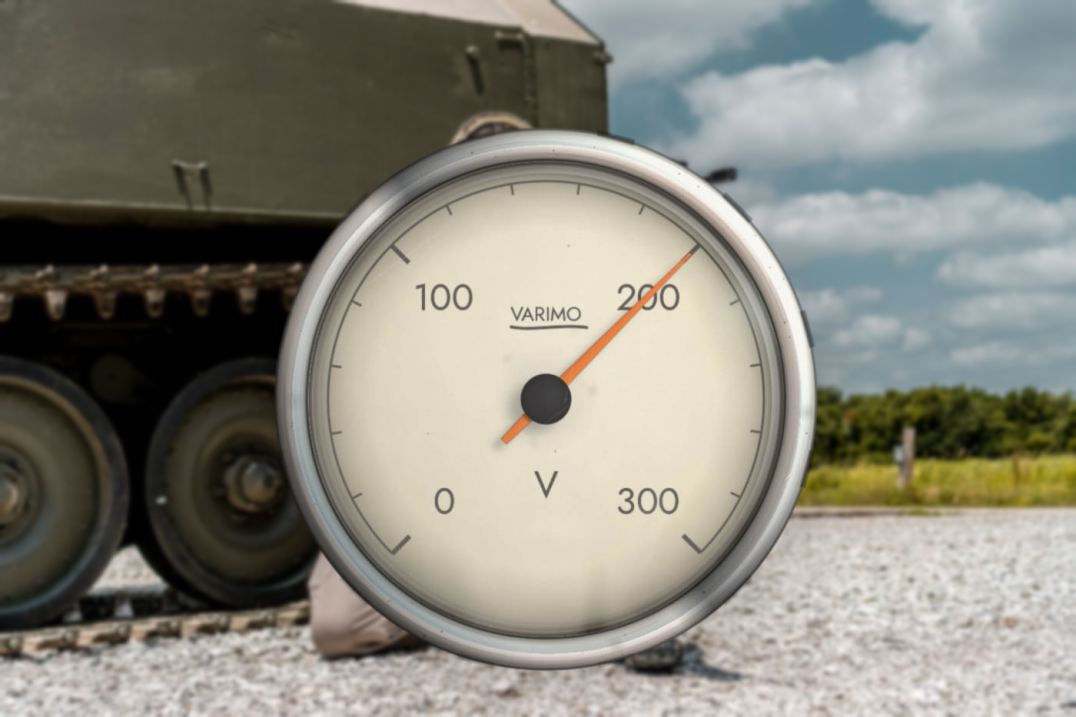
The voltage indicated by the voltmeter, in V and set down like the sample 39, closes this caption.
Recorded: 200
